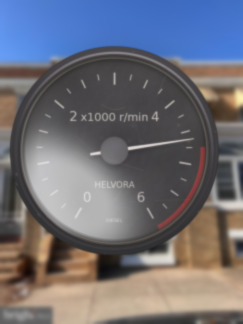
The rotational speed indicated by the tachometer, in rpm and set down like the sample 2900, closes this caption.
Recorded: 4625
